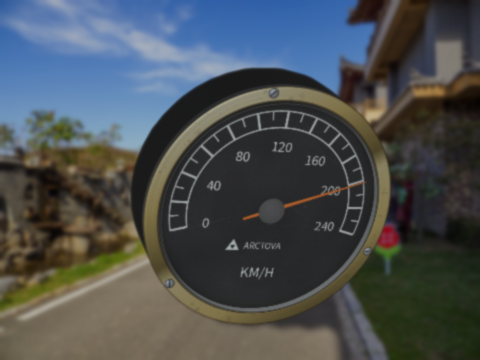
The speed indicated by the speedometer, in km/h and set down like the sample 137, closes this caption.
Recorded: 200
